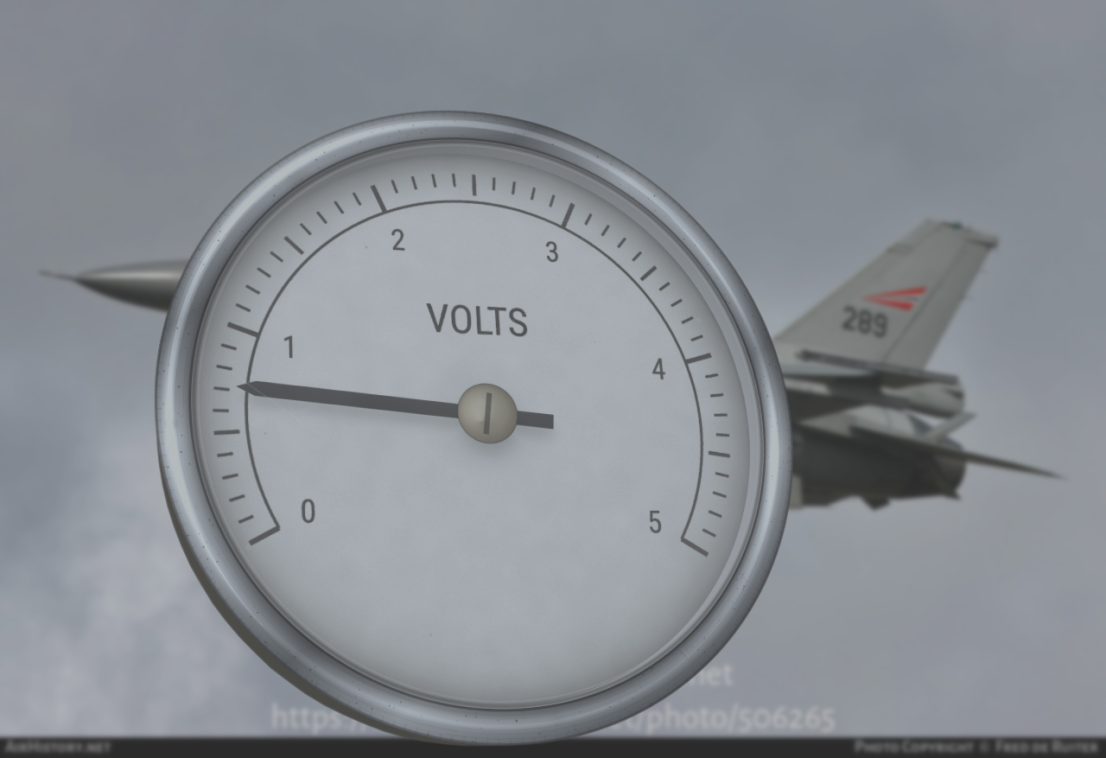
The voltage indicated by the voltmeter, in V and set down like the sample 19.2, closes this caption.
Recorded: 0.7
